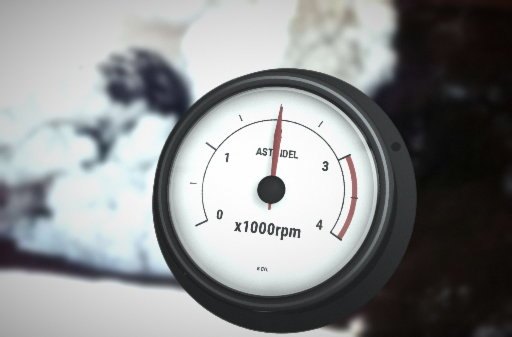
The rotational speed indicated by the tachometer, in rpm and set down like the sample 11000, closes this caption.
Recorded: 2000
